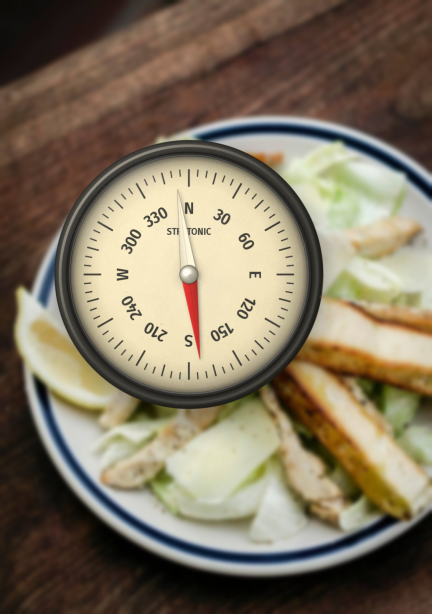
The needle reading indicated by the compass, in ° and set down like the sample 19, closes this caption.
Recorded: 172.5
